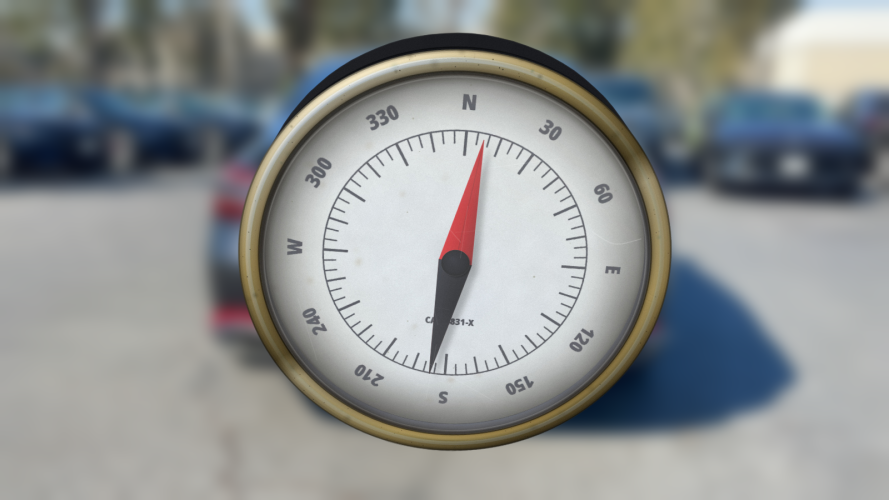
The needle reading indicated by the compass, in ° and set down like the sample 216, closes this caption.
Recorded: 7.5
